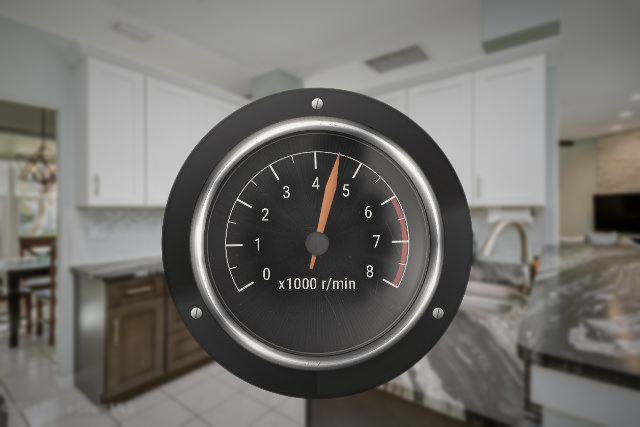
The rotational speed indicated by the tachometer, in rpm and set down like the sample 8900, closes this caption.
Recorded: 4500
